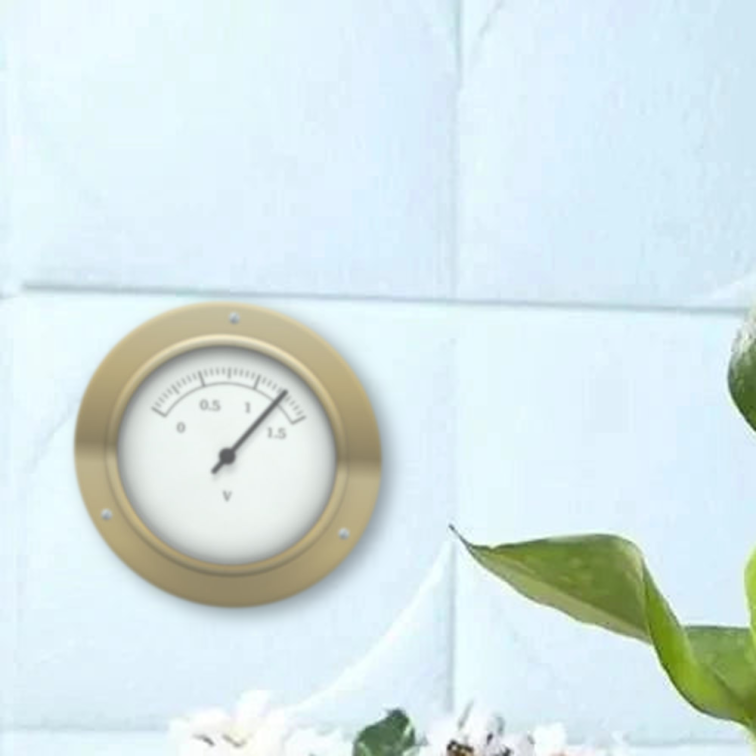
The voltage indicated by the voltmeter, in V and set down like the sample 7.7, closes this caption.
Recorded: 1.25
